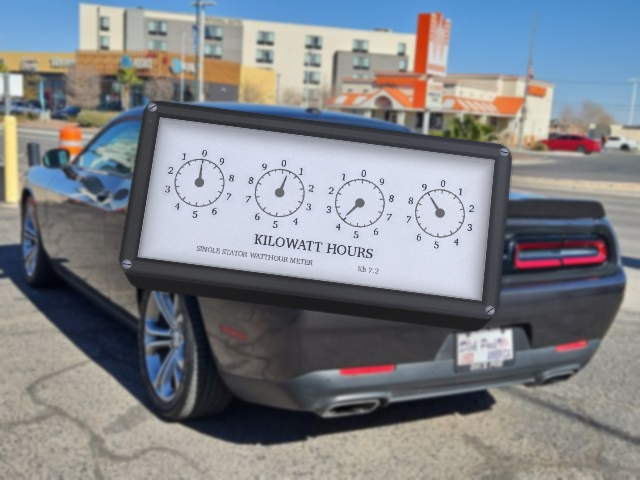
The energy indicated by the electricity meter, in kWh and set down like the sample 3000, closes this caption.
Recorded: 39
